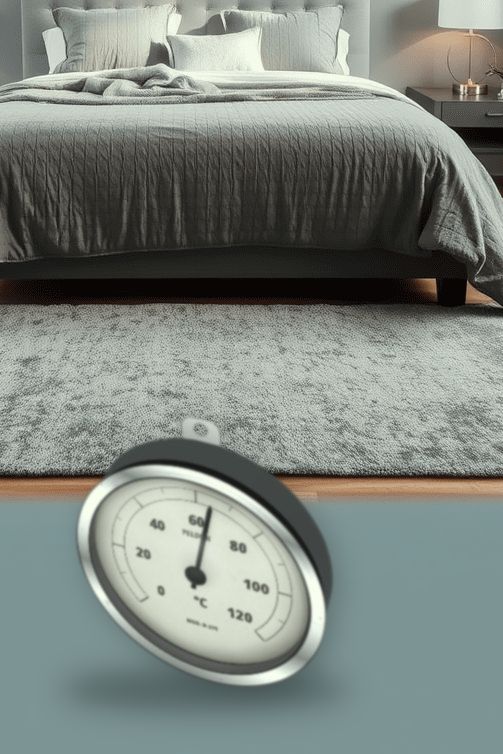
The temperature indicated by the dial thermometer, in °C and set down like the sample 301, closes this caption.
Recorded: 65
